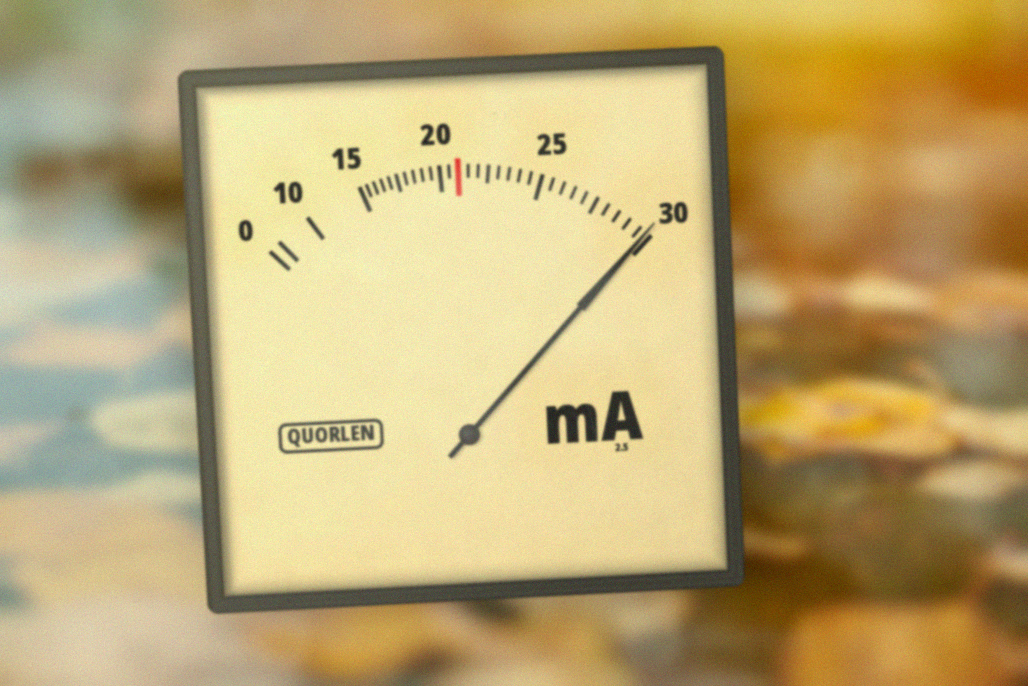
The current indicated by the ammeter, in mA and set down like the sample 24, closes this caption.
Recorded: 29.75
